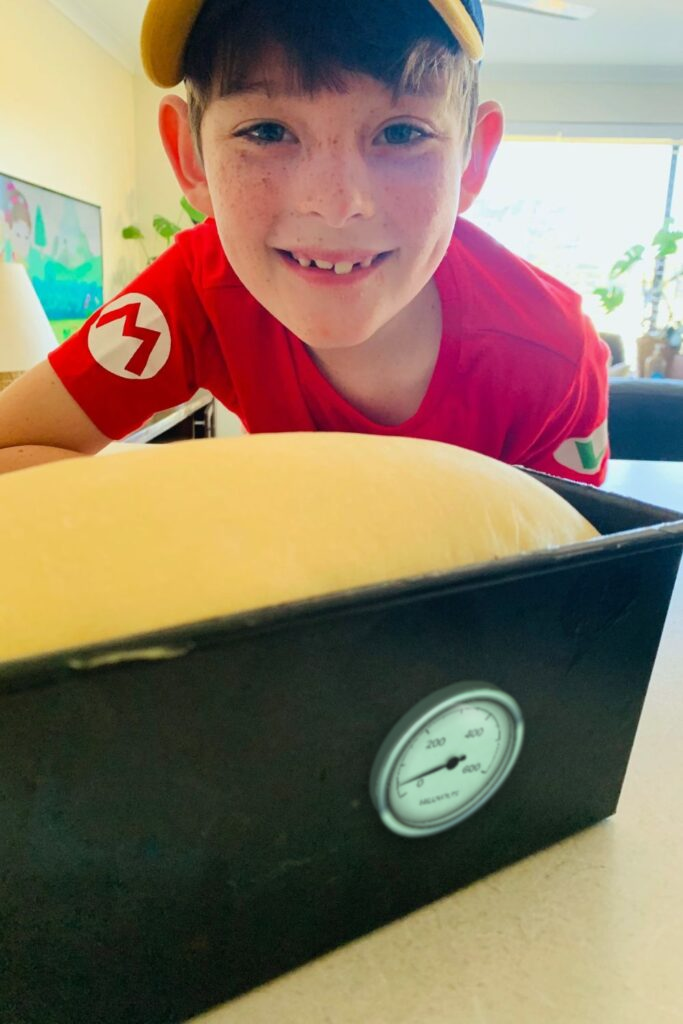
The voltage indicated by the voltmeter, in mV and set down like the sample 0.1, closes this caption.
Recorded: 50
